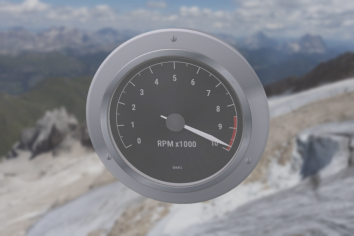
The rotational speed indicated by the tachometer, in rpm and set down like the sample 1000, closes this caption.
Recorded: 9750
